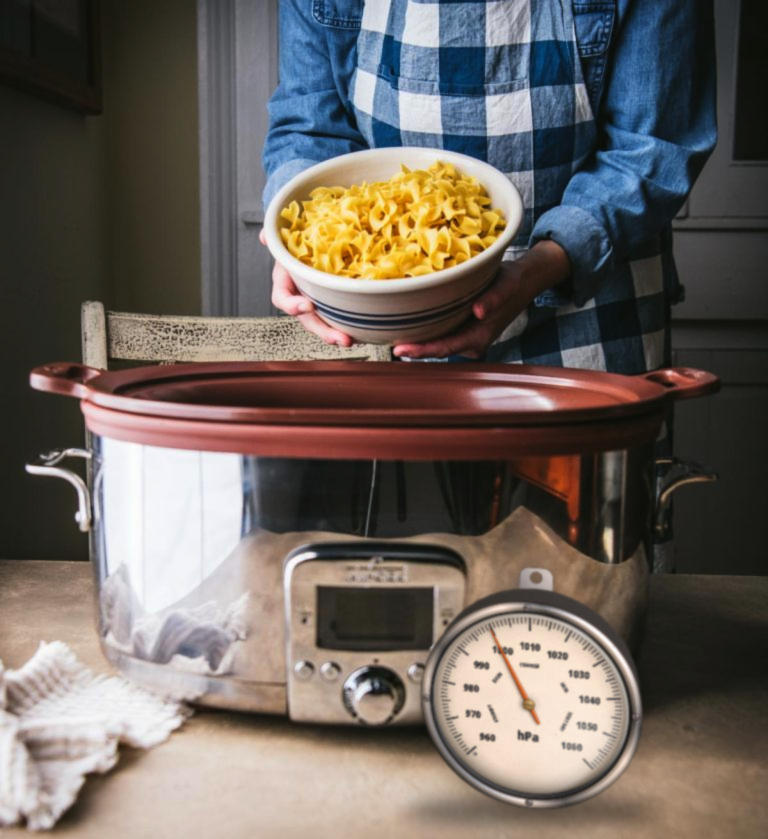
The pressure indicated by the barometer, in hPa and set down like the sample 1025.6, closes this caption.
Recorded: 1000
